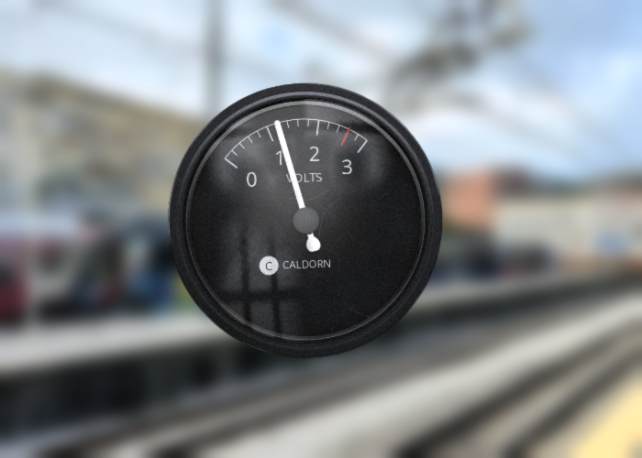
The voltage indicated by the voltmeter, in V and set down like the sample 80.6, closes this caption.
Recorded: 1.2
